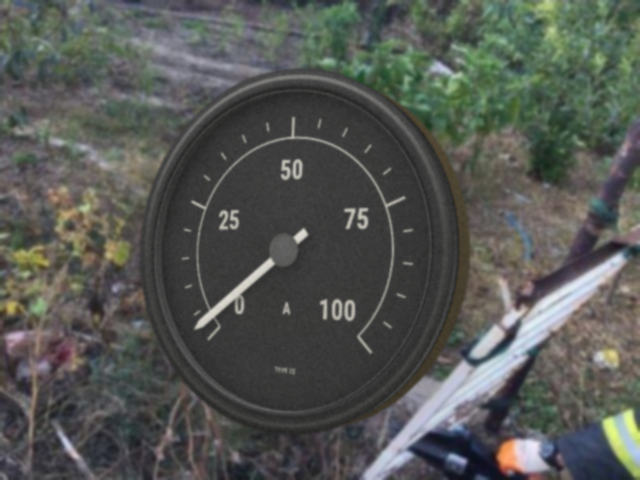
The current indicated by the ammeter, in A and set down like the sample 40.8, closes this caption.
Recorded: 2.5
